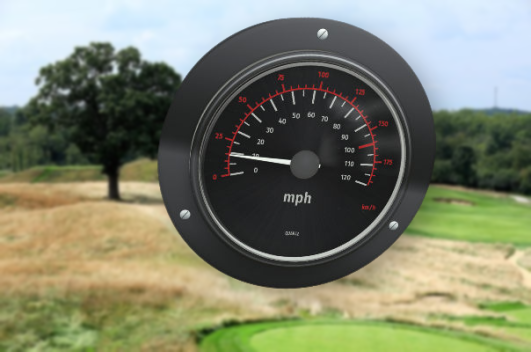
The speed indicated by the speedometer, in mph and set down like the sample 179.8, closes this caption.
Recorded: 10
